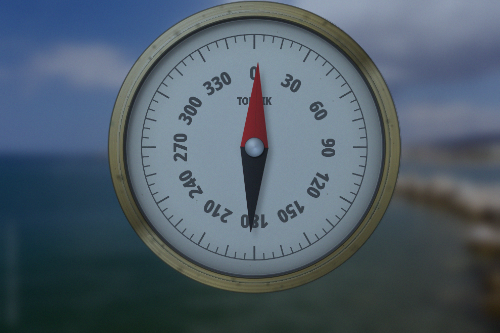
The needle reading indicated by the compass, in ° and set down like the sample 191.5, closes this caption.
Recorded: 2.5
